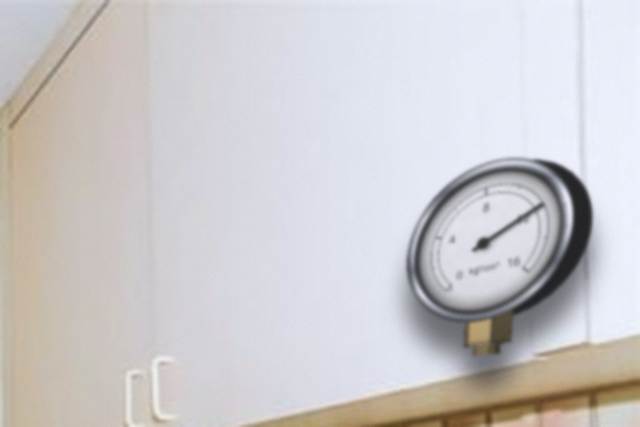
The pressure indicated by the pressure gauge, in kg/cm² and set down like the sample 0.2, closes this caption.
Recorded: 12
